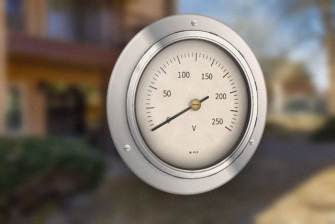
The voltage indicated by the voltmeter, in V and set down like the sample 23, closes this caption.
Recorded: 0
